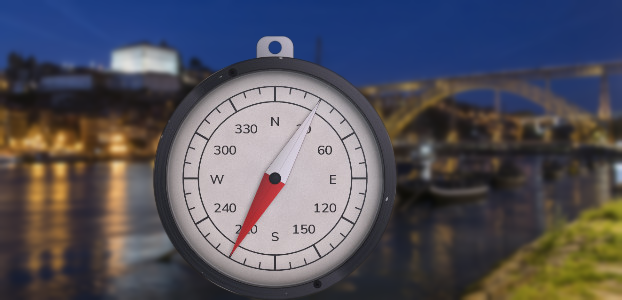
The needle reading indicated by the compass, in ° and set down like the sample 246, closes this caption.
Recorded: 210
